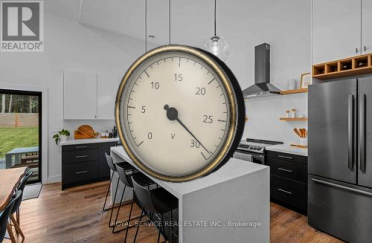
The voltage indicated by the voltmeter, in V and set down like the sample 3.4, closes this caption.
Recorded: 29
